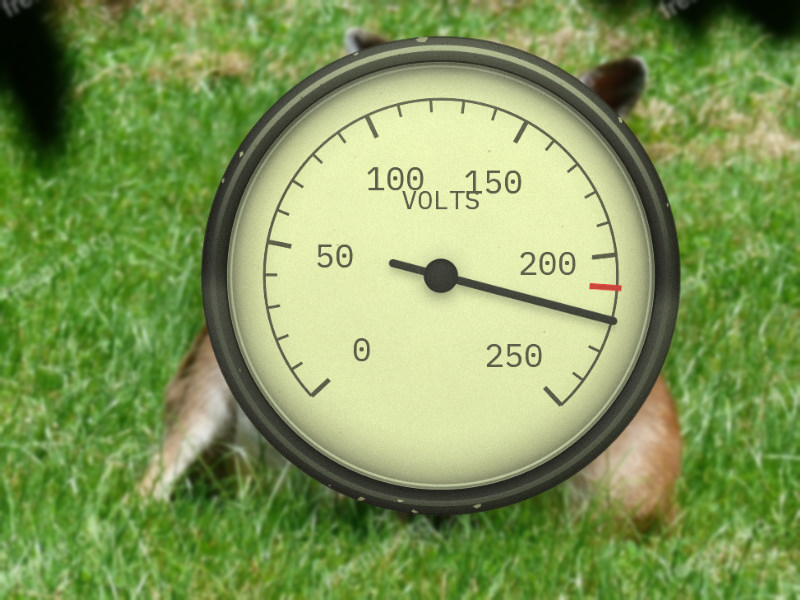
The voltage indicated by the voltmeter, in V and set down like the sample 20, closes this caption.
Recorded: 220
